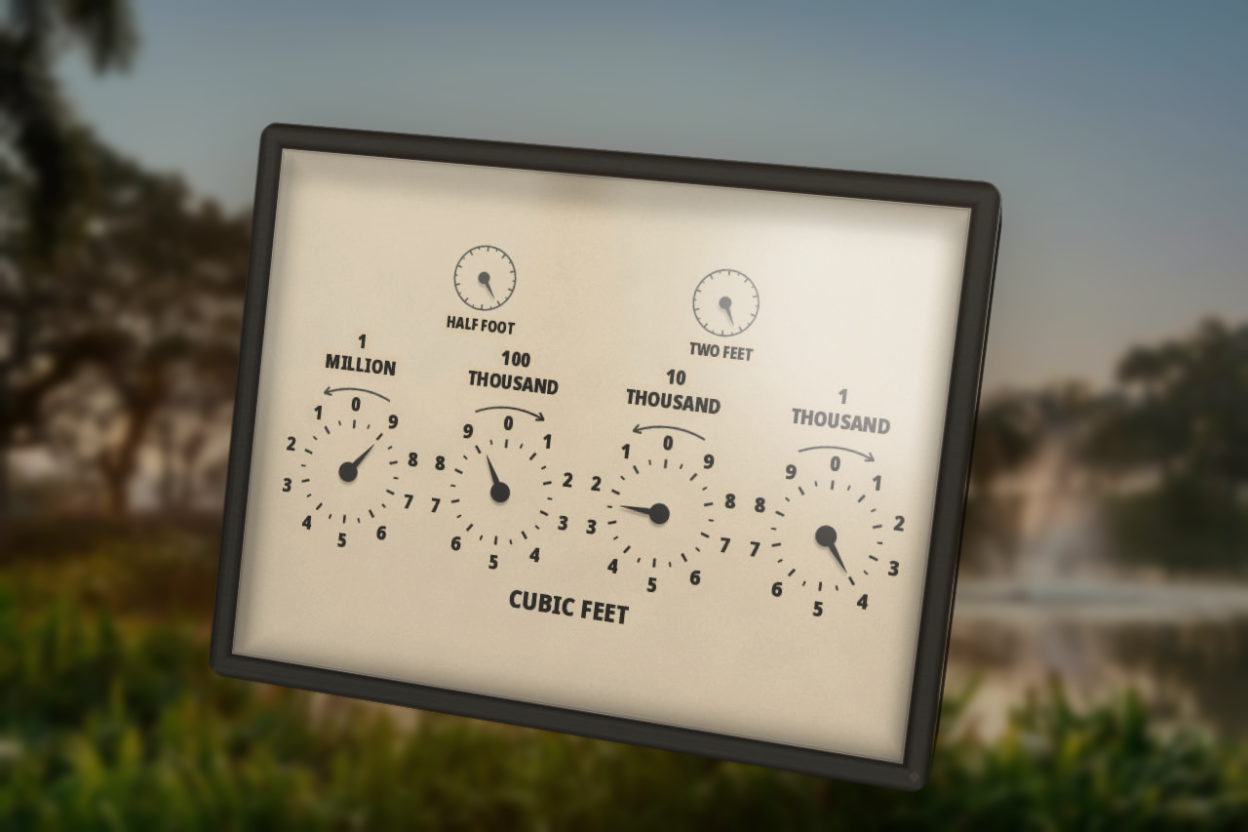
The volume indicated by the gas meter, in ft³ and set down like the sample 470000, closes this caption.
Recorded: 892400
